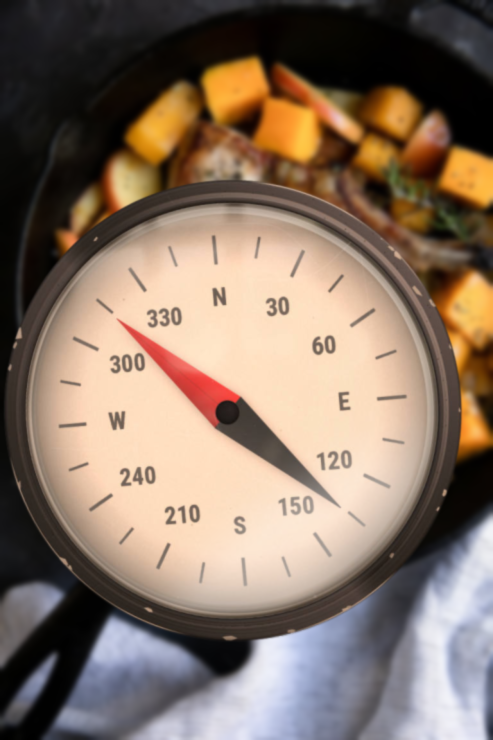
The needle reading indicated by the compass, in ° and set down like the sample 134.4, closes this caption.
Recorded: 315
